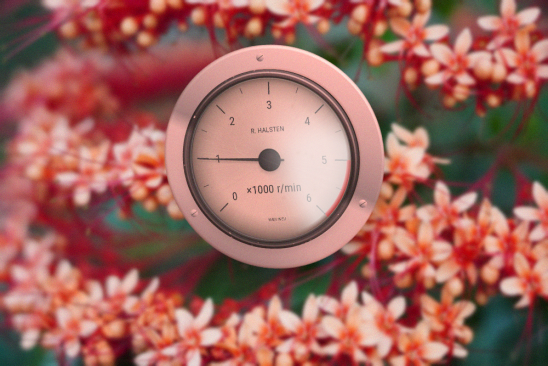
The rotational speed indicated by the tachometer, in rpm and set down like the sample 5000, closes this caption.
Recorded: 1000
